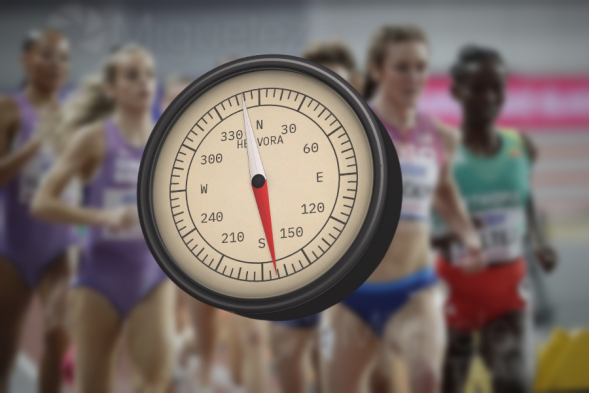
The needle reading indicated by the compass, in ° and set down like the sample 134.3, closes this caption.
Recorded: 170
